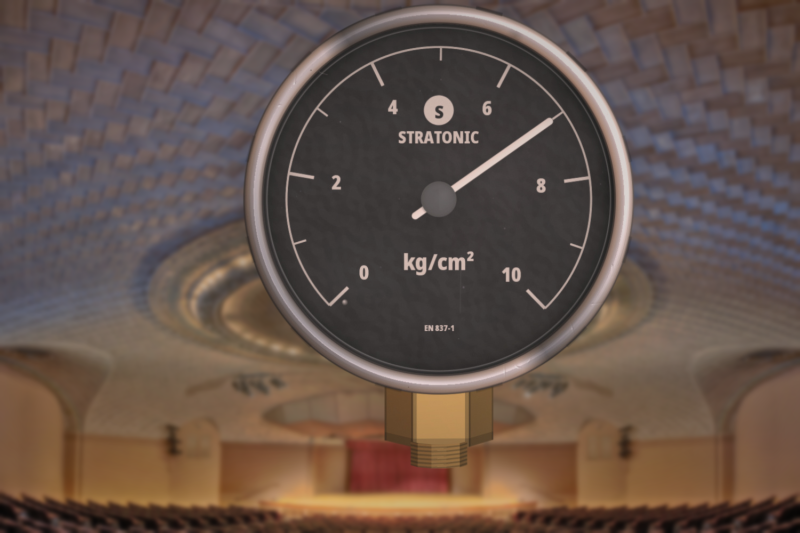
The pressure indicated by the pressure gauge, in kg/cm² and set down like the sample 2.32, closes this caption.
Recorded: 7
